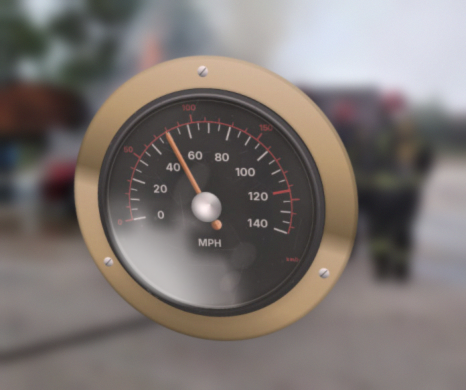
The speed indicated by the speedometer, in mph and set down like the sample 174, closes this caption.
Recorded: 50
